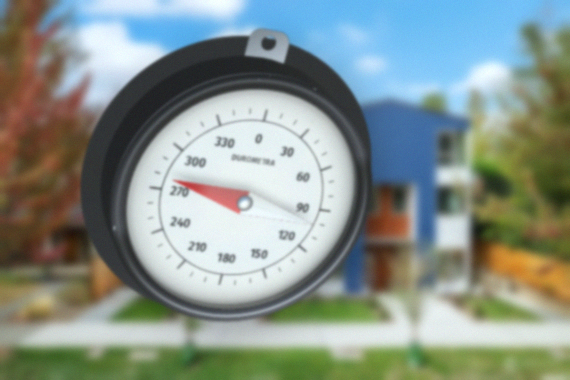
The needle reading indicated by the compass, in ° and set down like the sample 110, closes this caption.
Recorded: 280
